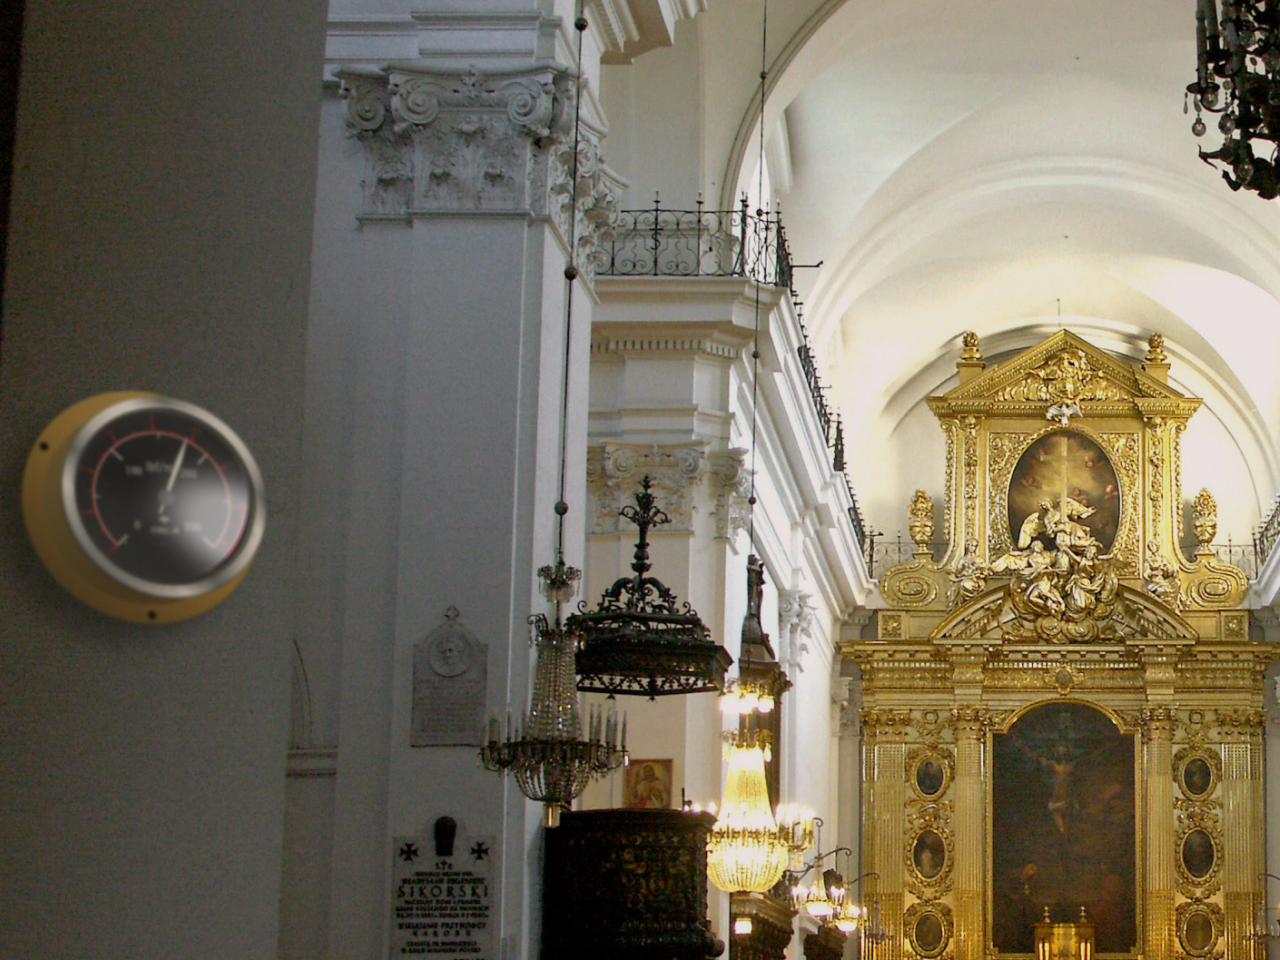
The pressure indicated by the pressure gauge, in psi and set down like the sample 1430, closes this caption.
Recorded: 175
